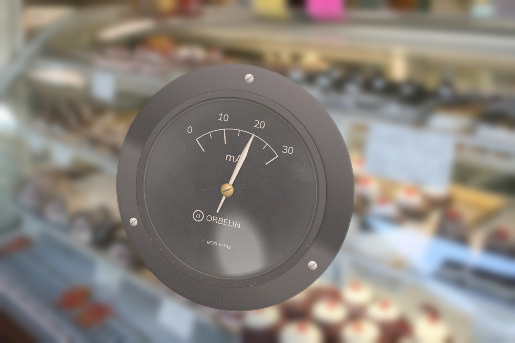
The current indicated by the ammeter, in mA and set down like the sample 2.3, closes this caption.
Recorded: 20
